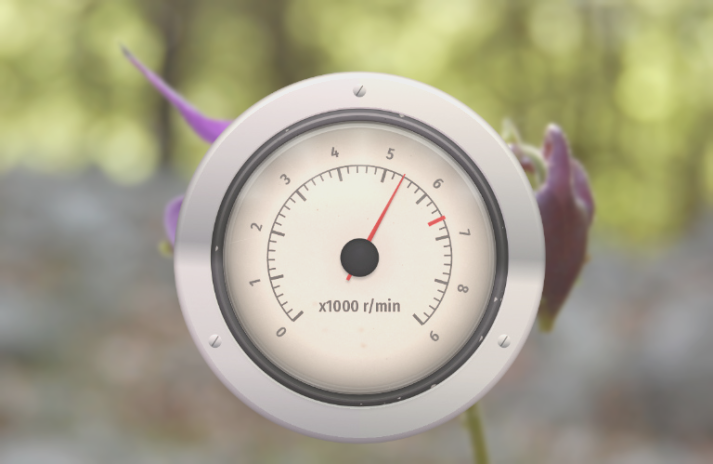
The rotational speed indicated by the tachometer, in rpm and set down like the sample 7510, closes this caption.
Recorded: 5400
